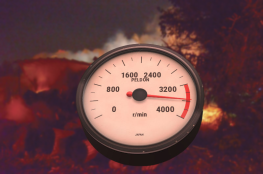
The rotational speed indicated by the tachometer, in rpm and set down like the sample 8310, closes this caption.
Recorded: 3600
